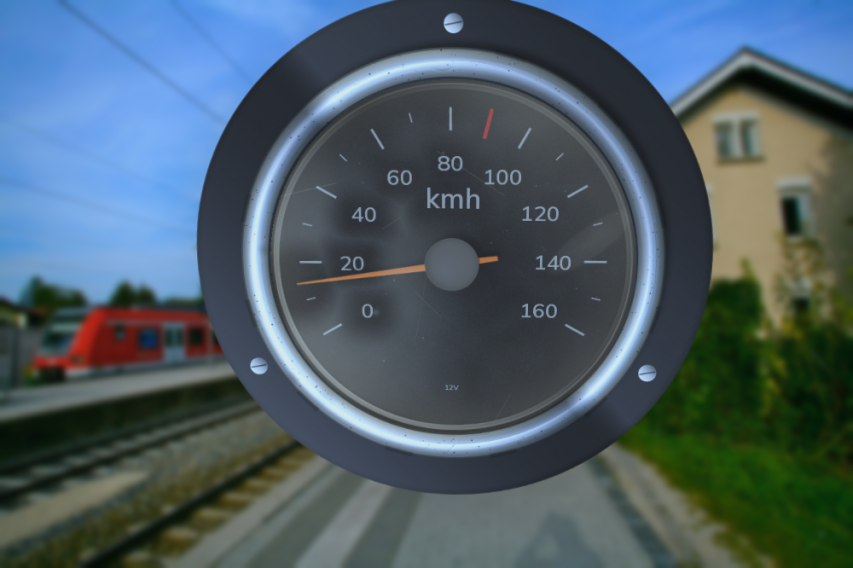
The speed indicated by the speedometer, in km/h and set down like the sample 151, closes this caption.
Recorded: 15
